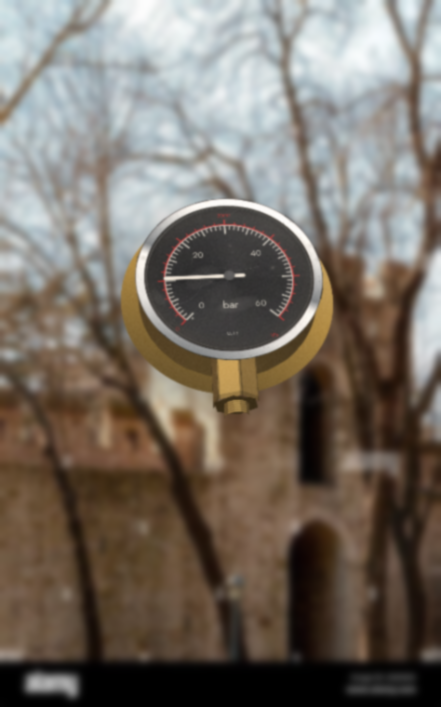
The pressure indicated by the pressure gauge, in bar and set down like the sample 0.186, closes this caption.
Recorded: 10
